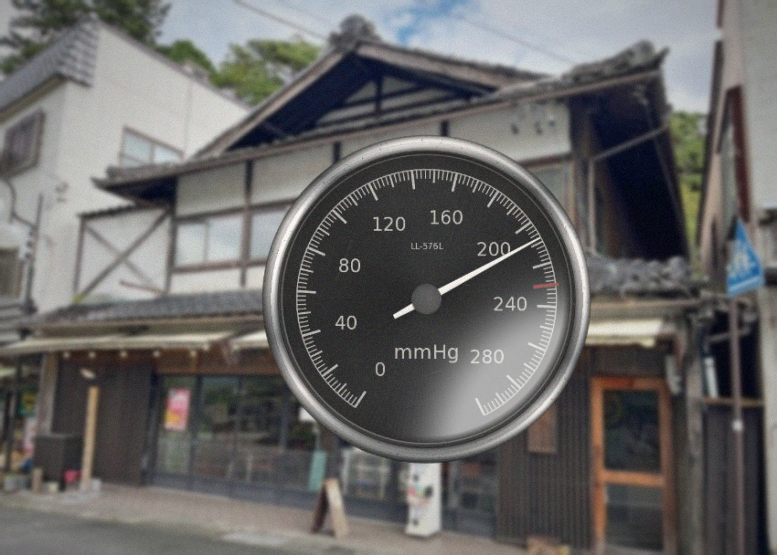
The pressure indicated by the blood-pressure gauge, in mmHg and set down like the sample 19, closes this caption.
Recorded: 208
